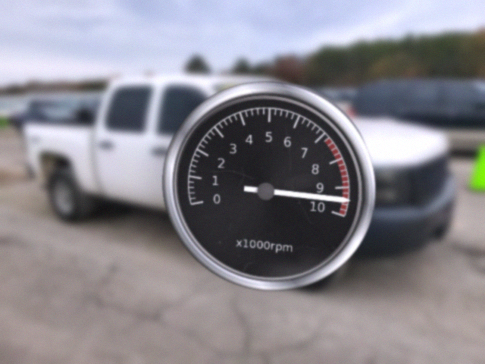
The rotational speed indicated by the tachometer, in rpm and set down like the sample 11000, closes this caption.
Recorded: 9400
